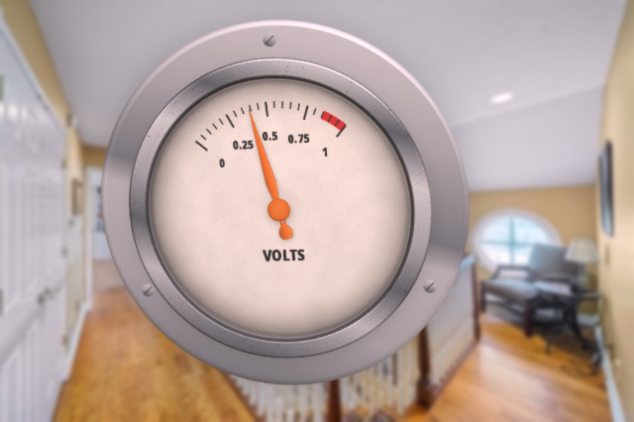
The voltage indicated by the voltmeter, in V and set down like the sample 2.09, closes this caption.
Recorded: 0.4
